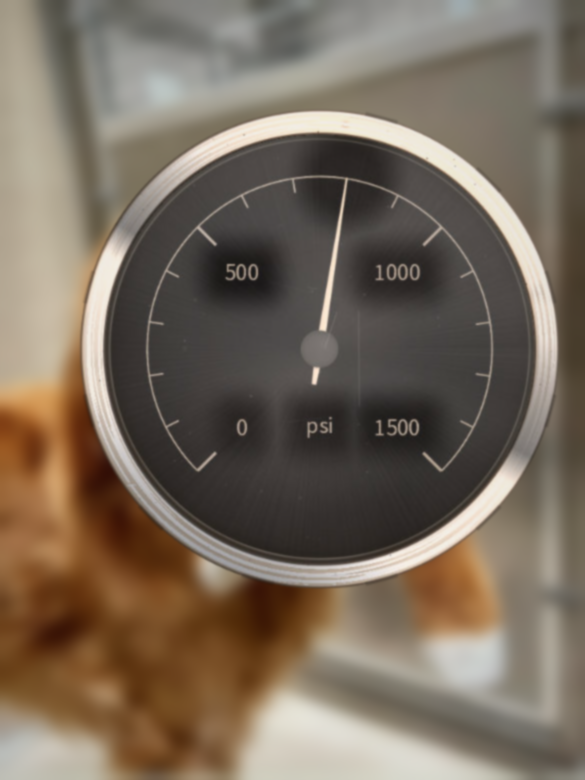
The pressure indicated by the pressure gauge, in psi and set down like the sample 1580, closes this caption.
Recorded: 800
